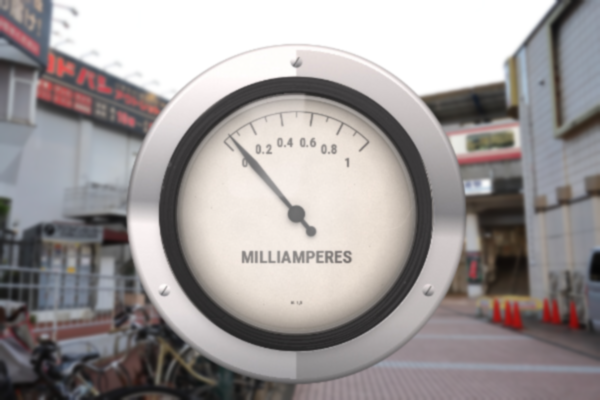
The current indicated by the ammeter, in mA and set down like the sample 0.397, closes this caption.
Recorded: 0.05
